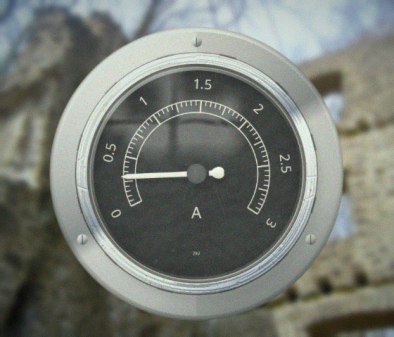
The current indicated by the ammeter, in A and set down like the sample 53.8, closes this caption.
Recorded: 0.3
